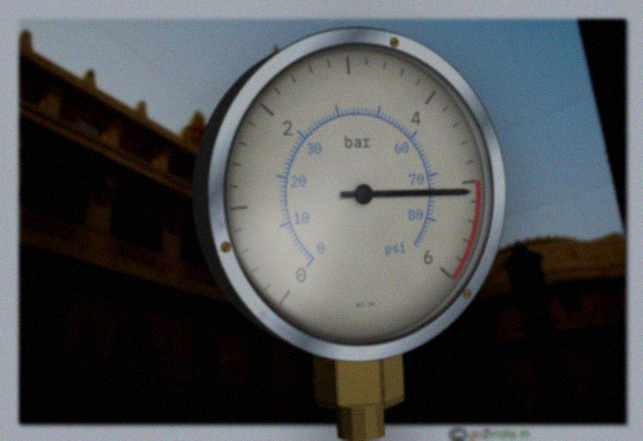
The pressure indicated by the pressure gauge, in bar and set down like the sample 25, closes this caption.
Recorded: 5.1
